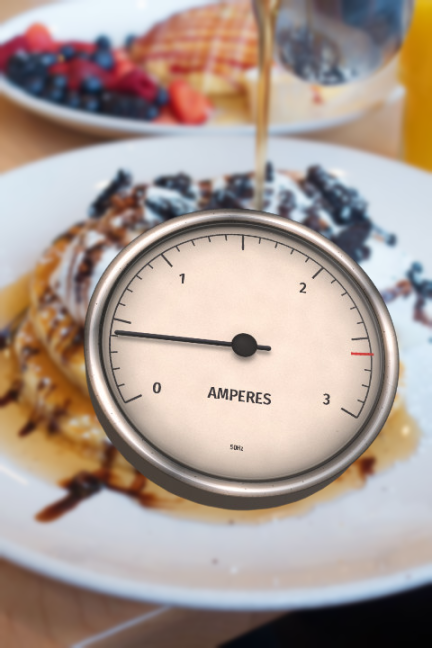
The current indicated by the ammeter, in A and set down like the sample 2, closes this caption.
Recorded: 0.4
